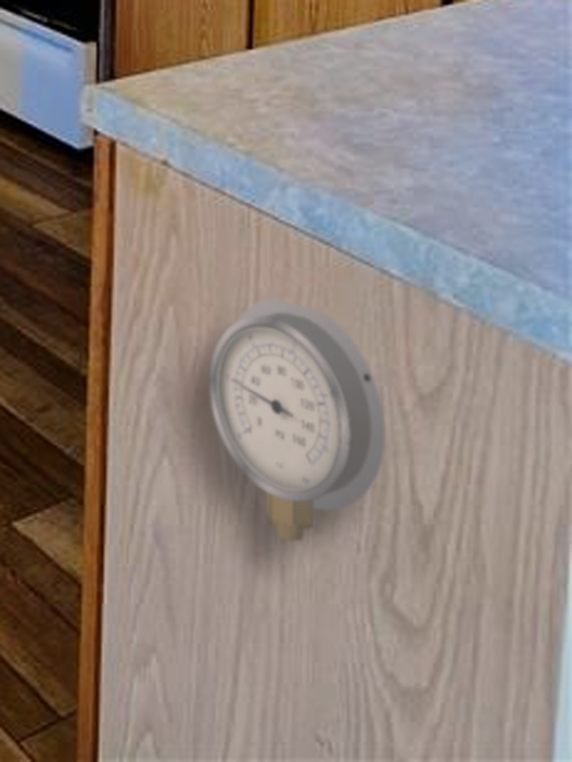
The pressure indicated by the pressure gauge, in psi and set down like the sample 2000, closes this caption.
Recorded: 30
